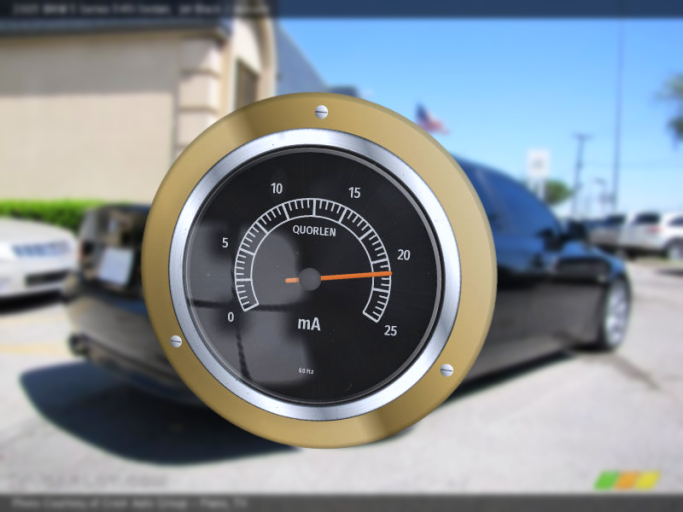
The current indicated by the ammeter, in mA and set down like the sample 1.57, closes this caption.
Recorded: 21
